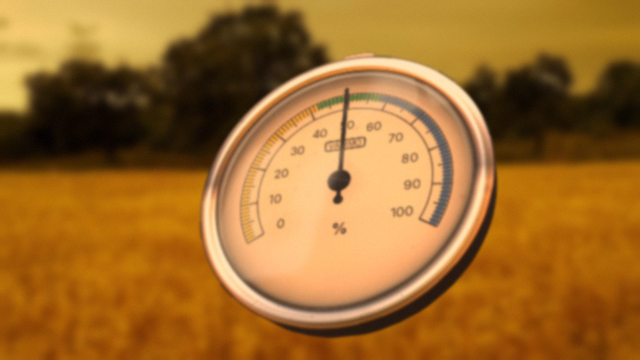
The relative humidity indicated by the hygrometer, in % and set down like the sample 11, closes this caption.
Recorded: 50
